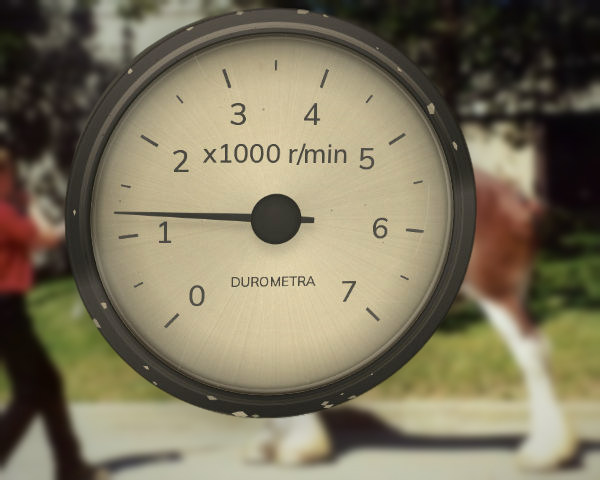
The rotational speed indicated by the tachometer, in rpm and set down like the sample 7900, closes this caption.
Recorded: 1250
